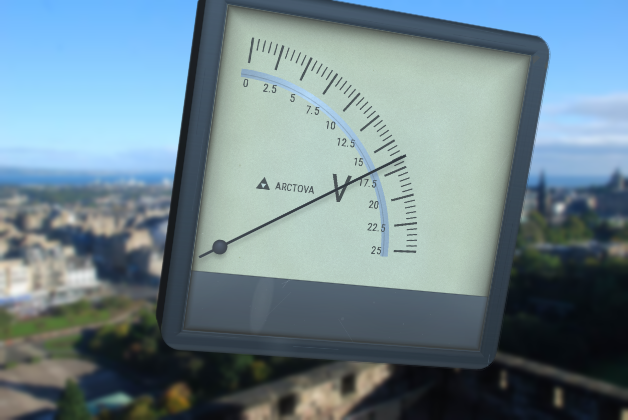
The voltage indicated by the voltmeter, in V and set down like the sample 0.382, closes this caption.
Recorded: 16.5
